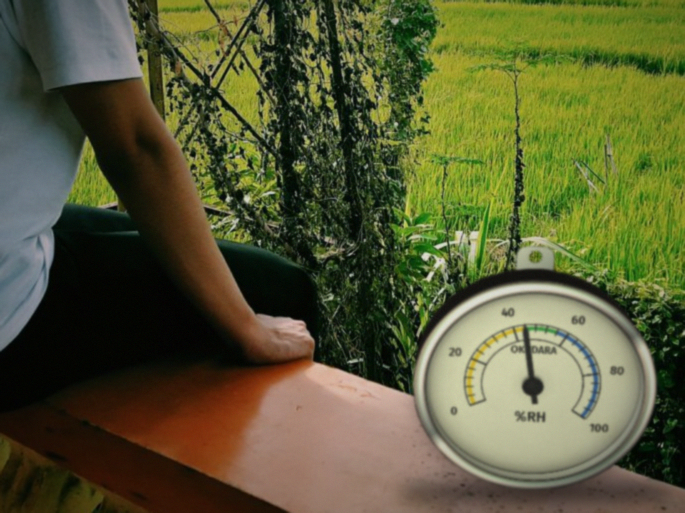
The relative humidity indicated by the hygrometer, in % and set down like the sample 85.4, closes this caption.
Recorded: 44
